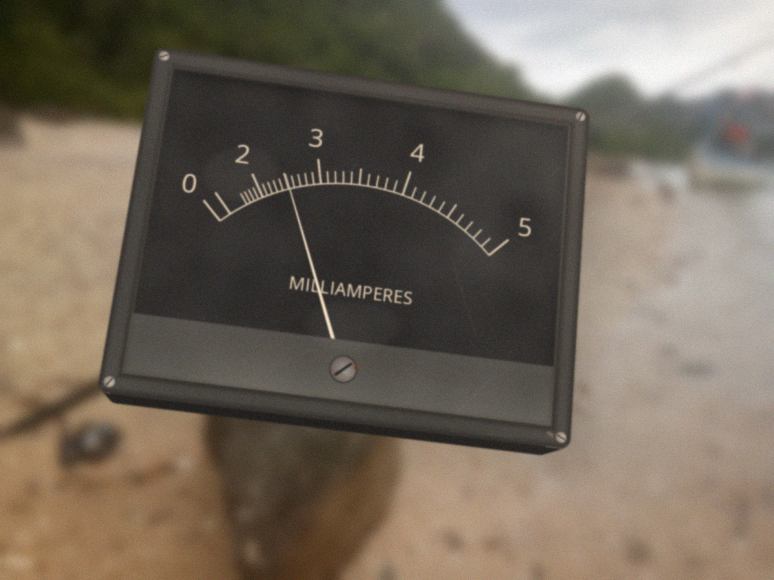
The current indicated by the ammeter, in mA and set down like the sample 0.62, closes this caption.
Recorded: 2.5
